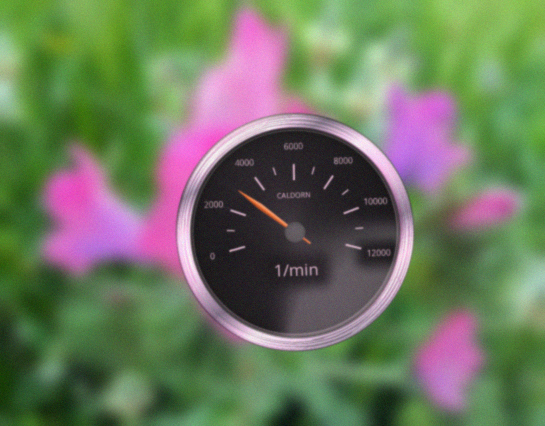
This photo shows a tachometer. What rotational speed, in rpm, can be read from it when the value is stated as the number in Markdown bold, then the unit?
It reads **3000** rpm
